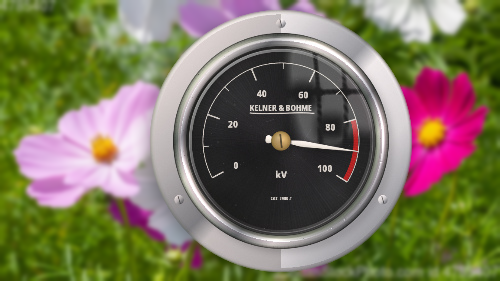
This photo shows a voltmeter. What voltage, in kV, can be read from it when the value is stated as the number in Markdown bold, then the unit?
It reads **90** kV
